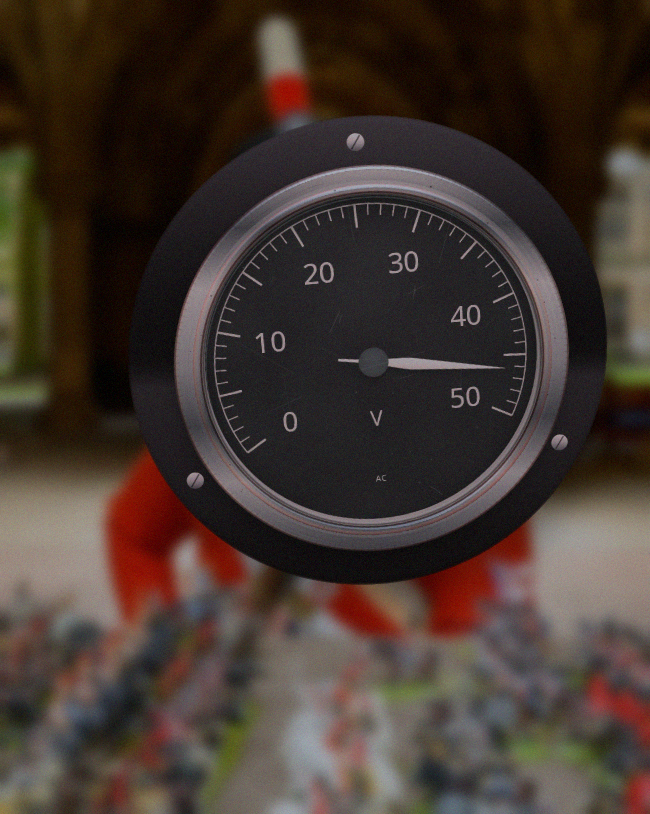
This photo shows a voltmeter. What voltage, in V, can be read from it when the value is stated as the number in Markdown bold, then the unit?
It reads **46** V
